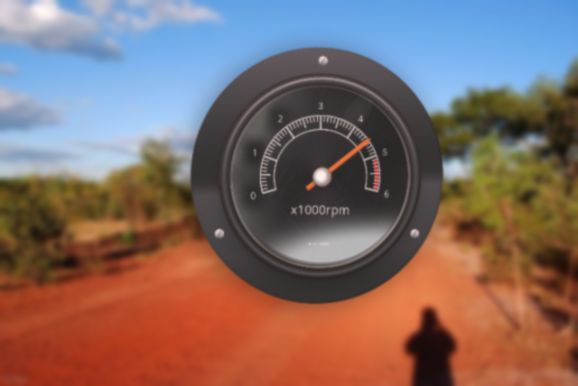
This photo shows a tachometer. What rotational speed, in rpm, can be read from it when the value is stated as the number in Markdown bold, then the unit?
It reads **4500** rpm
